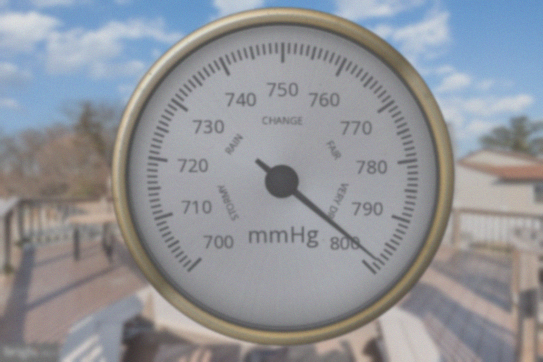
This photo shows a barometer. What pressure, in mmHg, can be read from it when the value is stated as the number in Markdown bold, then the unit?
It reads **798** mmHg
